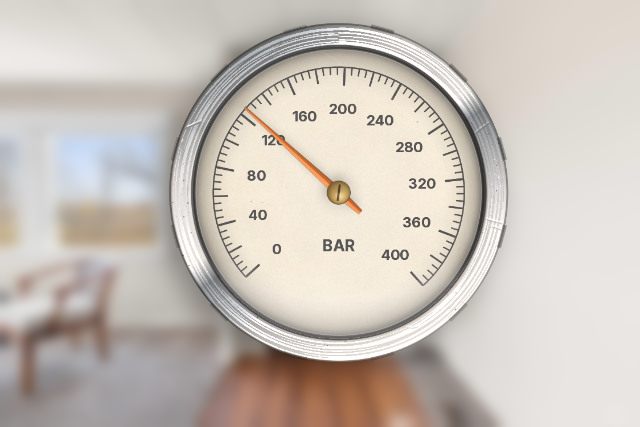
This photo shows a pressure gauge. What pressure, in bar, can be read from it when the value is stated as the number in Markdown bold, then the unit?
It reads **125** bar
